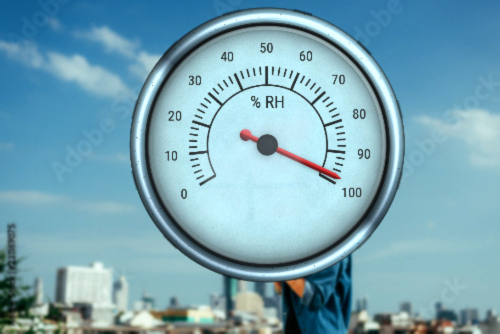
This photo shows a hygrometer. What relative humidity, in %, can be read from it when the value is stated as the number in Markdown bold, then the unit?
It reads **98** %
